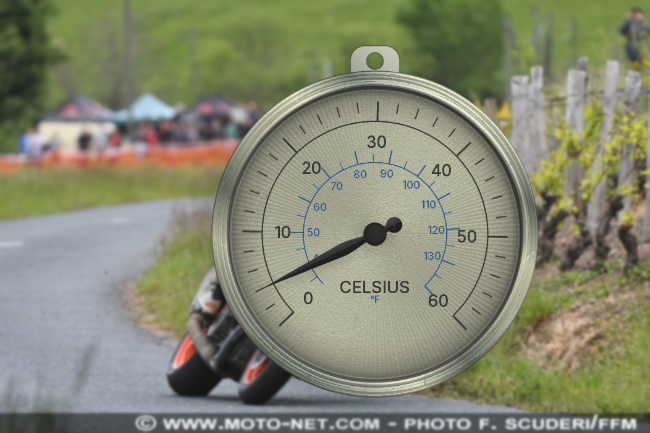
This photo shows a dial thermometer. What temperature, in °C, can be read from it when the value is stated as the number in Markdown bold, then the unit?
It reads **4** °C
